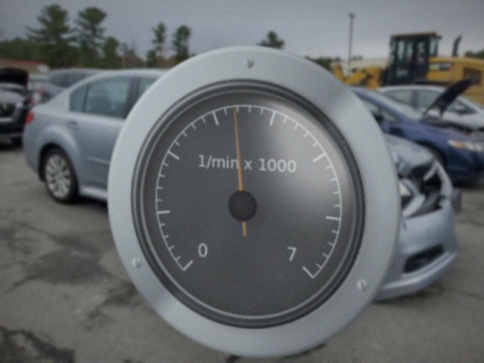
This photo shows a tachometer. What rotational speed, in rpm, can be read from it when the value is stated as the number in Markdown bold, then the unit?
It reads **3400** rpm
